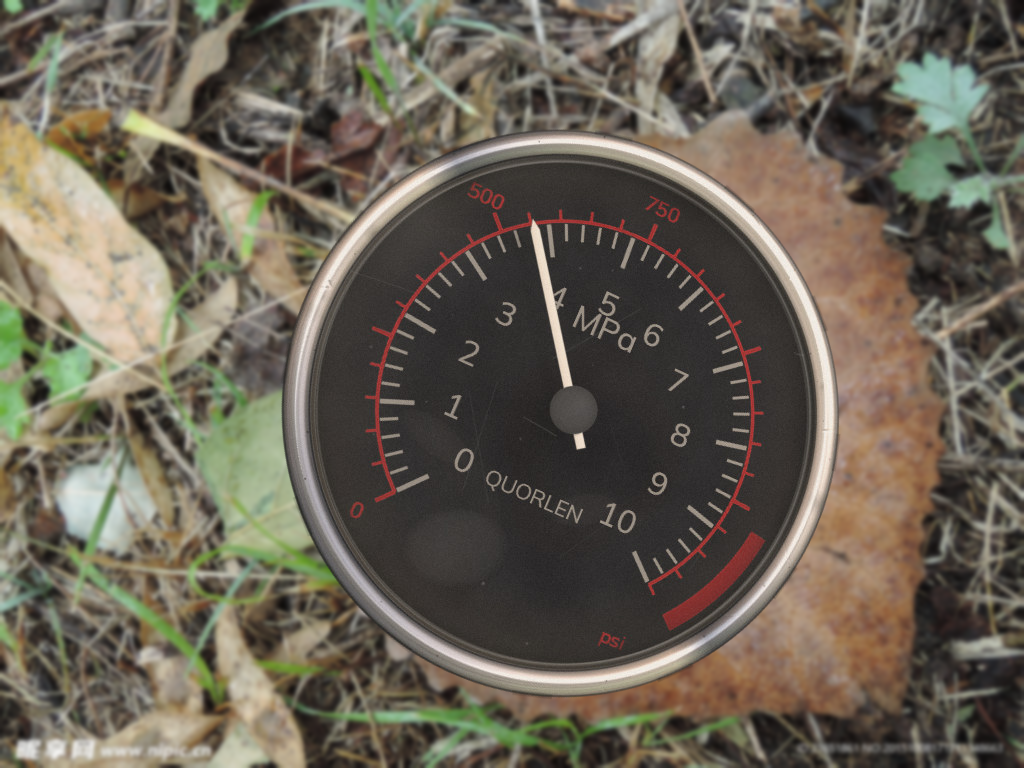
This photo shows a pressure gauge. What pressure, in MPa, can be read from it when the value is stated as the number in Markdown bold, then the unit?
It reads **3.8** MPa
